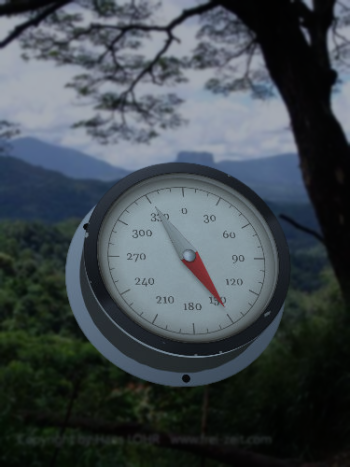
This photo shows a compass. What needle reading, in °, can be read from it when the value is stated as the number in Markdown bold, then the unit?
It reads **150** °
